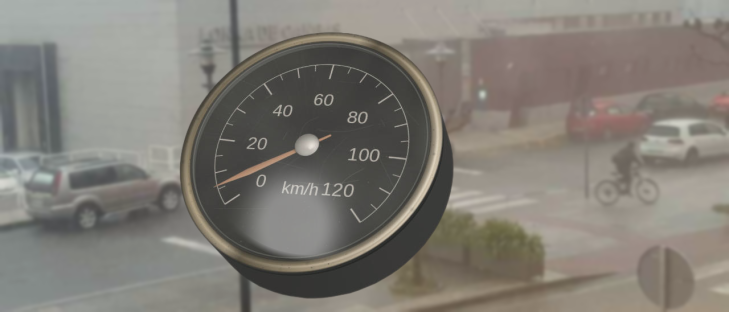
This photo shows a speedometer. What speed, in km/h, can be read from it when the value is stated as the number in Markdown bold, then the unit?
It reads **5** km/h
